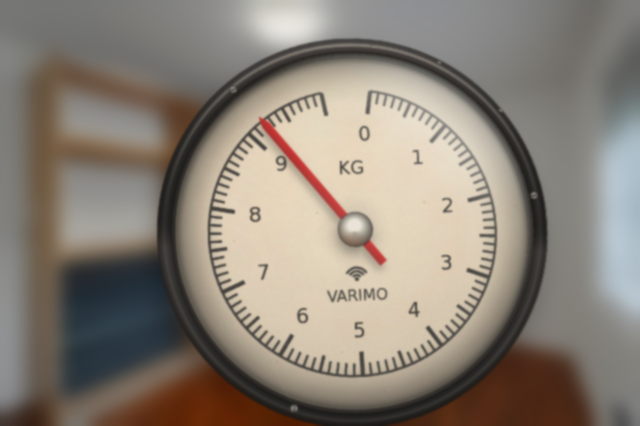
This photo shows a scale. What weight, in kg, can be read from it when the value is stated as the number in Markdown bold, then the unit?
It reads **9.2** kg
